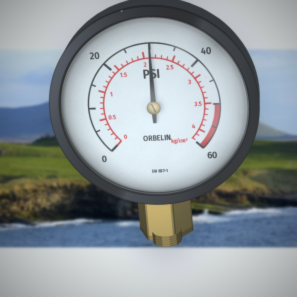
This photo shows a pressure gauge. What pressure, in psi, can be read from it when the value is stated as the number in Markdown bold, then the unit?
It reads **30** psi
